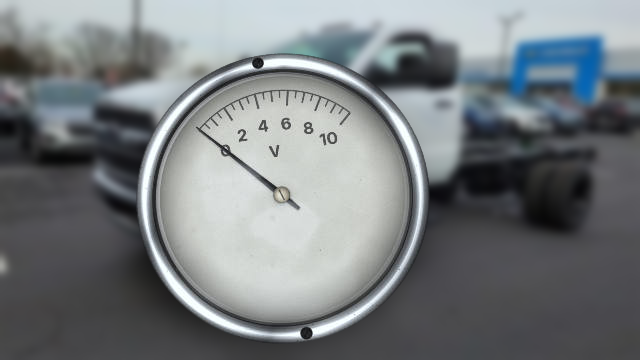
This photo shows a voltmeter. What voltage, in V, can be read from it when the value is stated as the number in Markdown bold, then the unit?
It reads **0** V
